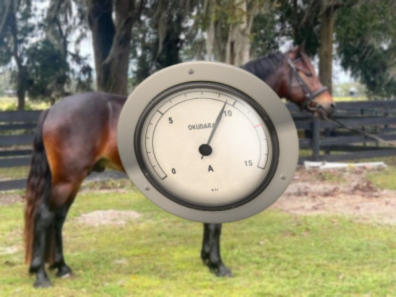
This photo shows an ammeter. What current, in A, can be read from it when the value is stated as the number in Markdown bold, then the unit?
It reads **9.5** A
